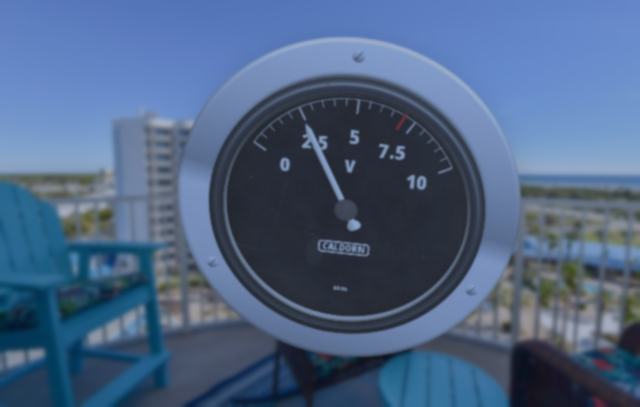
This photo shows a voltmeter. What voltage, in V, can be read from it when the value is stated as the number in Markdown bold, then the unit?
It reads **2.5** V
